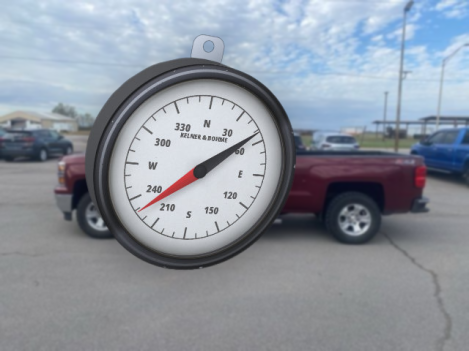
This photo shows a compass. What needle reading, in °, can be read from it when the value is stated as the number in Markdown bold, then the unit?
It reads **230** °
